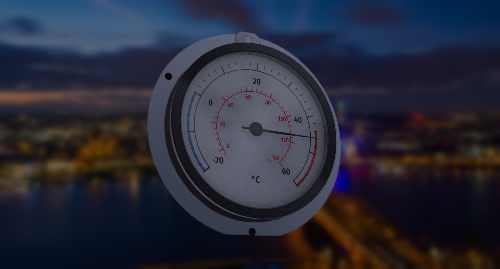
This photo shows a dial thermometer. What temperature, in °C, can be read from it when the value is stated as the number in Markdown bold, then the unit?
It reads **46** °C
